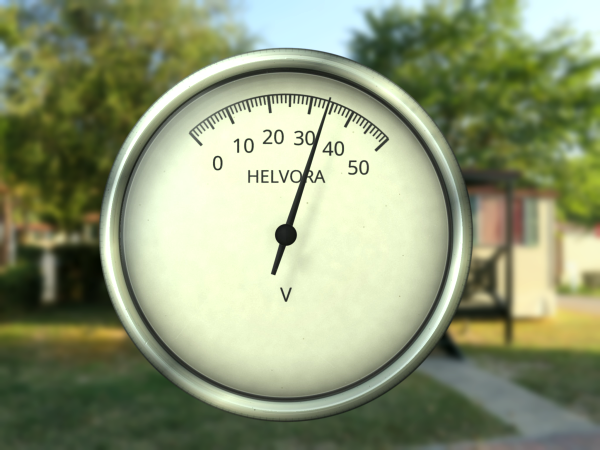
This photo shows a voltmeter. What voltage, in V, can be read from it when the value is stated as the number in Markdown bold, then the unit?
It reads **34** V
